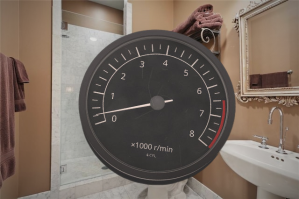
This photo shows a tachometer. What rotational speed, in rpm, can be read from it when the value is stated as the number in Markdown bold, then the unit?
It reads **250** rpm
